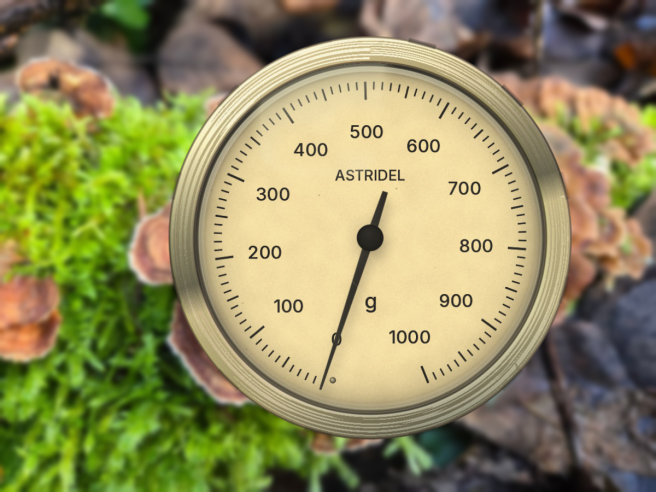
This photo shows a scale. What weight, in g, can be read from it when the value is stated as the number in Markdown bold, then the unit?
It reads **0** g
